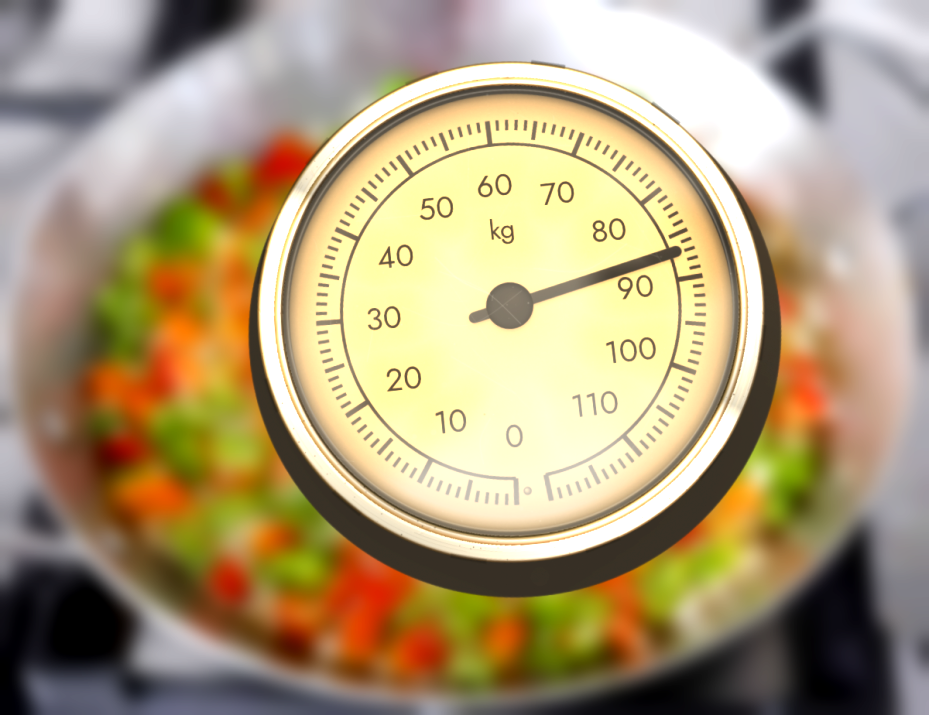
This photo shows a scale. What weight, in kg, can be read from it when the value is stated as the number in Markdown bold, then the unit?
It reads **87** kg
